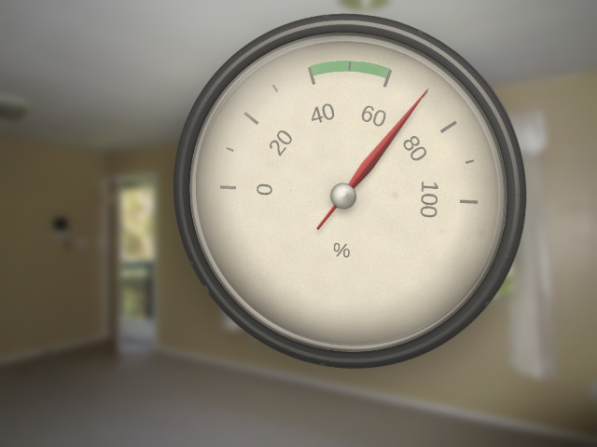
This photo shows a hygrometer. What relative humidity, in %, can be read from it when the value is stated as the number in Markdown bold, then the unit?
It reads **70** %
